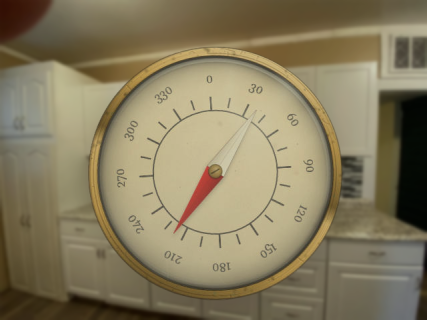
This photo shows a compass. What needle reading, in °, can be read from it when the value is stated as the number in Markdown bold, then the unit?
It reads **217.5** °
